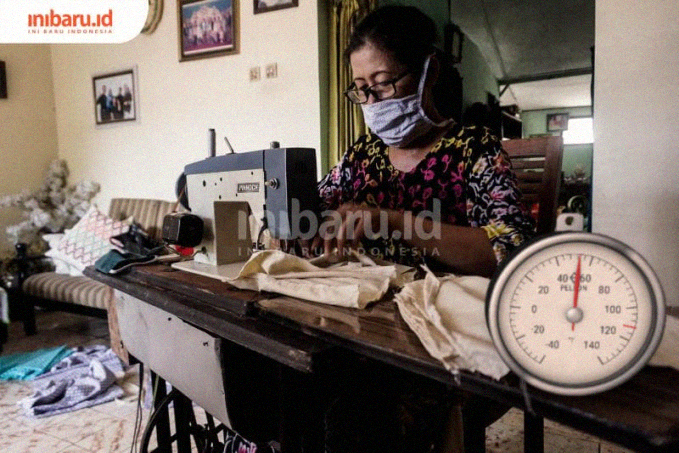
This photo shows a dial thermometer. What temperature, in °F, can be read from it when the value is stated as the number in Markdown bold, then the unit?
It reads **52** °F
